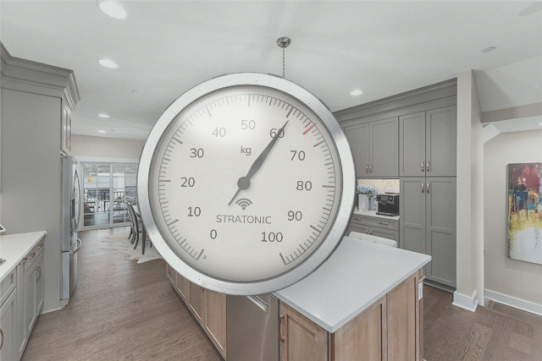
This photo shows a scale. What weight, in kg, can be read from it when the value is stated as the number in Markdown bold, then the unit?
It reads **61** kg
